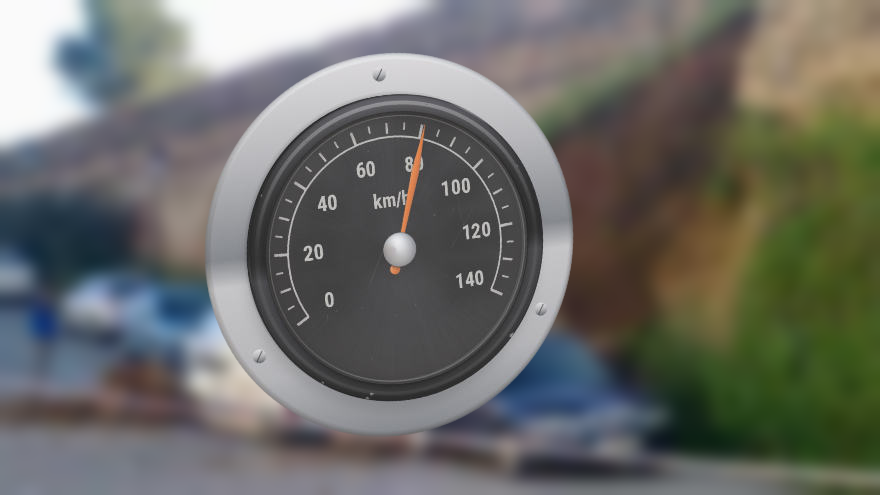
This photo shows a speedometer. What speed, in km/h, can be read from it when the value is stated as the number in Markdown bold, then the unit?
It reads **80** km/h
